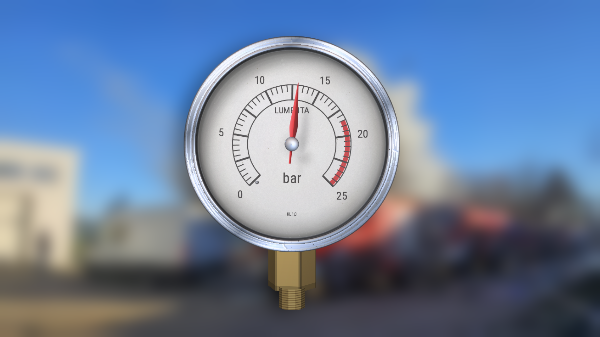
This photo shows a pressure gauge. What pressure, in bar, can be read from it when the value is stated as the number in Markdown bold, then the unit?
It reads **13** bar
